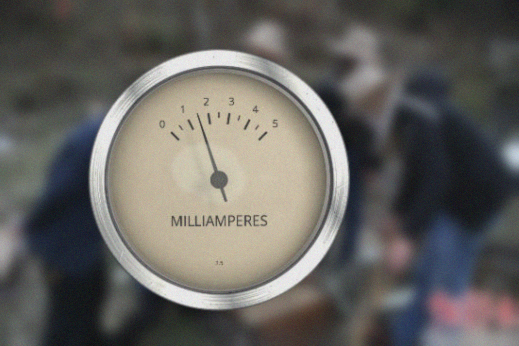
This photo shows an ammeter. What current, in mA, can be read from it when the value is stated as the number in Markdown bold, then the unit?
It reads **1.5** mA
